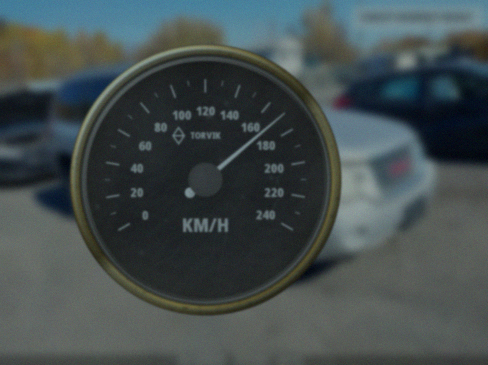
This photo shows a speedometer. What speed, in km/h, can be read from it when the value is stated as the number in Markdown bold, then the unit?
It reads **170** km/h
